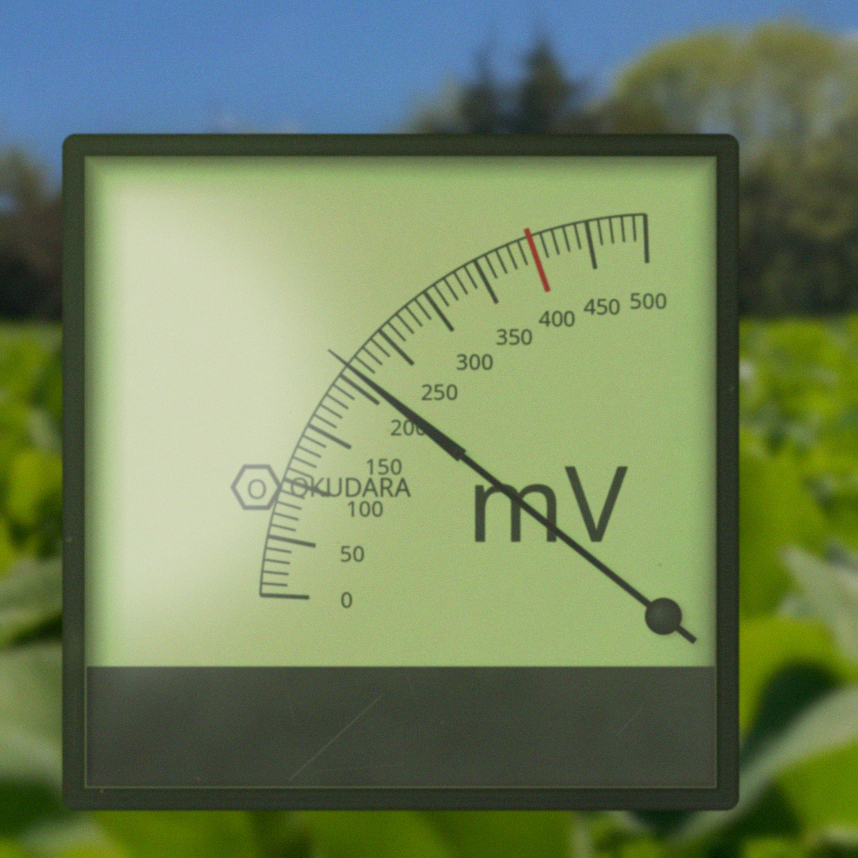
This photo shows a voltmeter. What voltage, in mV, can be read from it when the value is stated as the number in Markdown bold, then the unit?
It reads **210** mV
